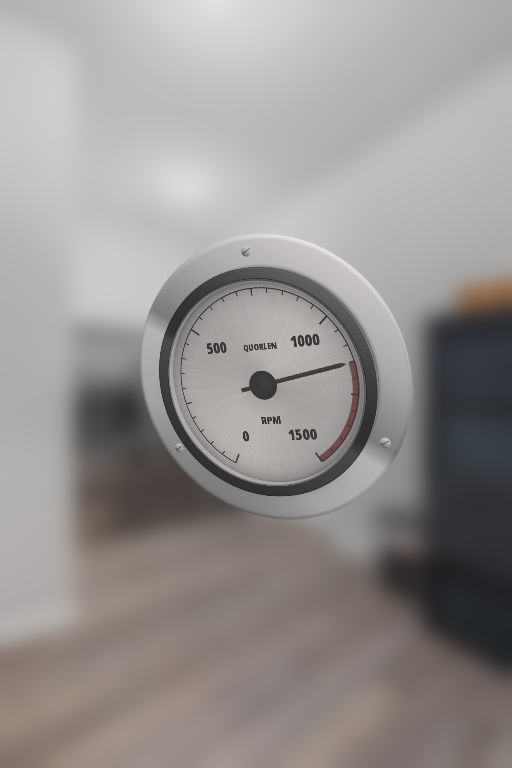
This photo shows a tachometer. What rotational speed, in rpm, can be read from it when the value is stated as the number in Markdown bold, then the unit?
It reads **1150** rpm
